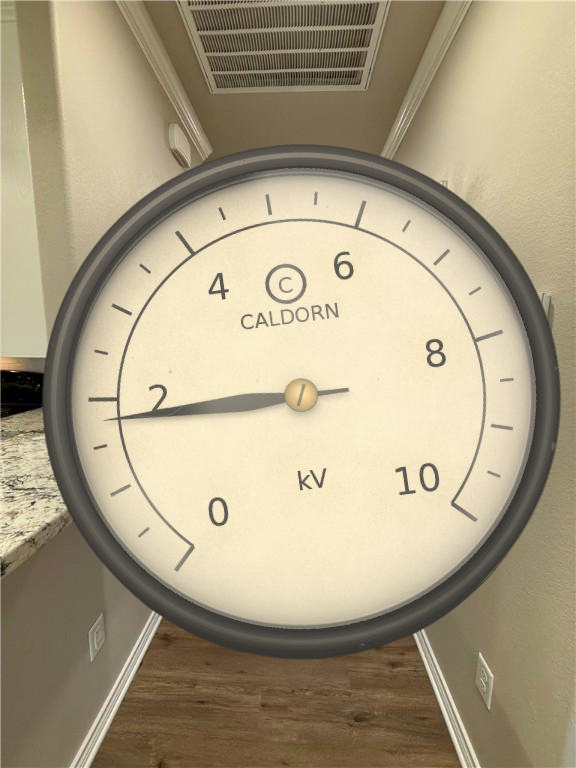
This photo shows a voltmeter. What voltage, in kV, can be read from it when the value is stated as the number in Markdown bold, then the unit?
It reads **1.75** kV
